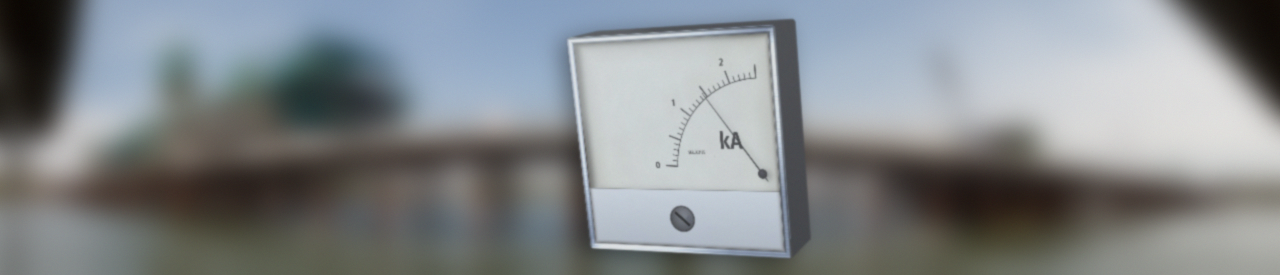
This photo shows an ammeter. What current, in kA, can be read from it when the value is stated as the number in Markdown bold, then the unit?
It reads **1.5** kA
